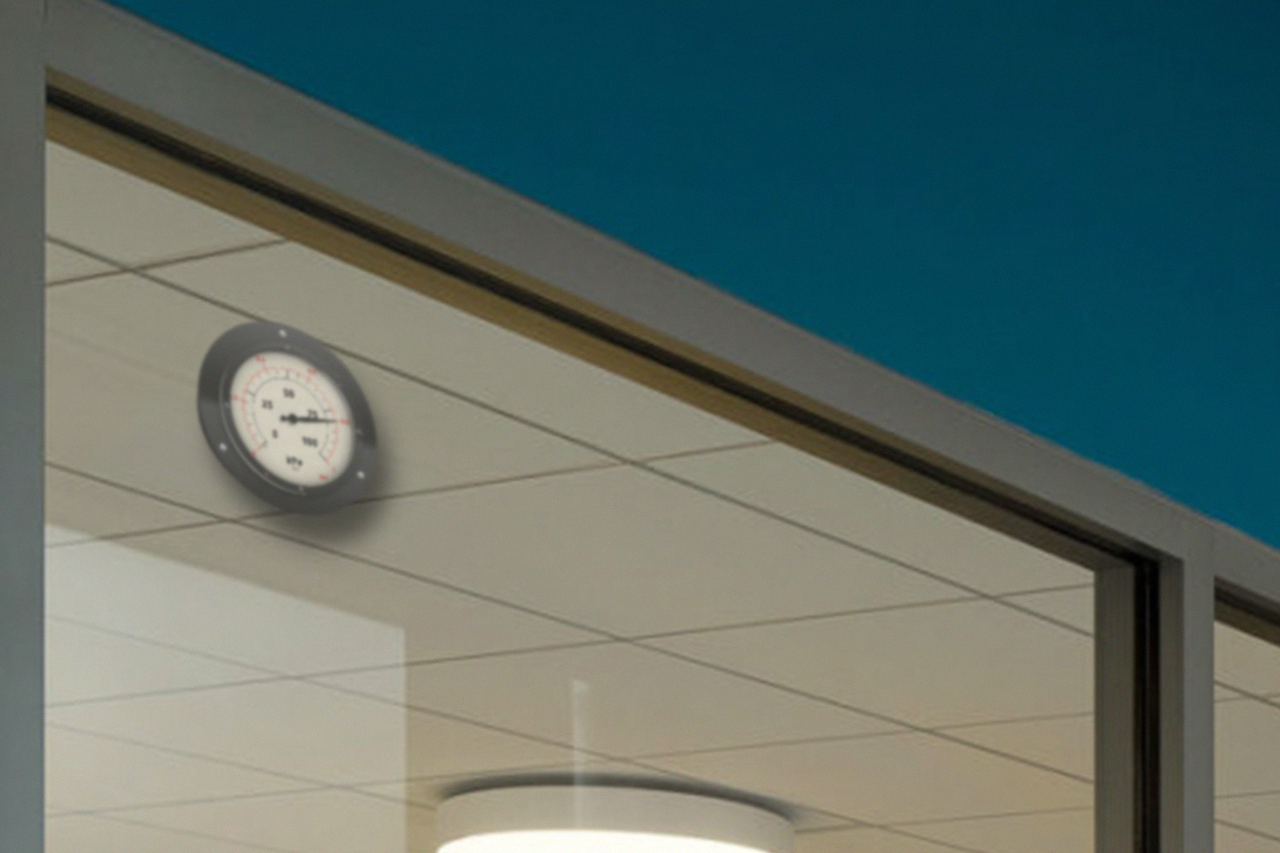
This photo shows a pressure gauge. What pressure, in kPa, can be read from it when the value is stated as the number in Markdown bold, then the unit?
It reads **80** kPa
